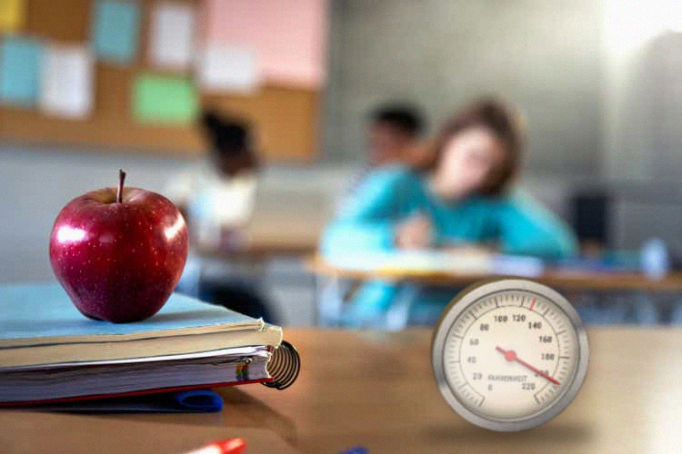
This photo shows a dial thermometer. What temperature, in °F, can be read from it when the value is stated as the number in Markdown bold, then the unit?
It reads **200** °F
